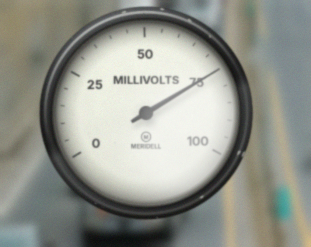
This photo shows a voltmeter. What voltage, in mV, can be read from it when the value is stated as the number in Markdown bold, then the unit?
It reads **75** mV
